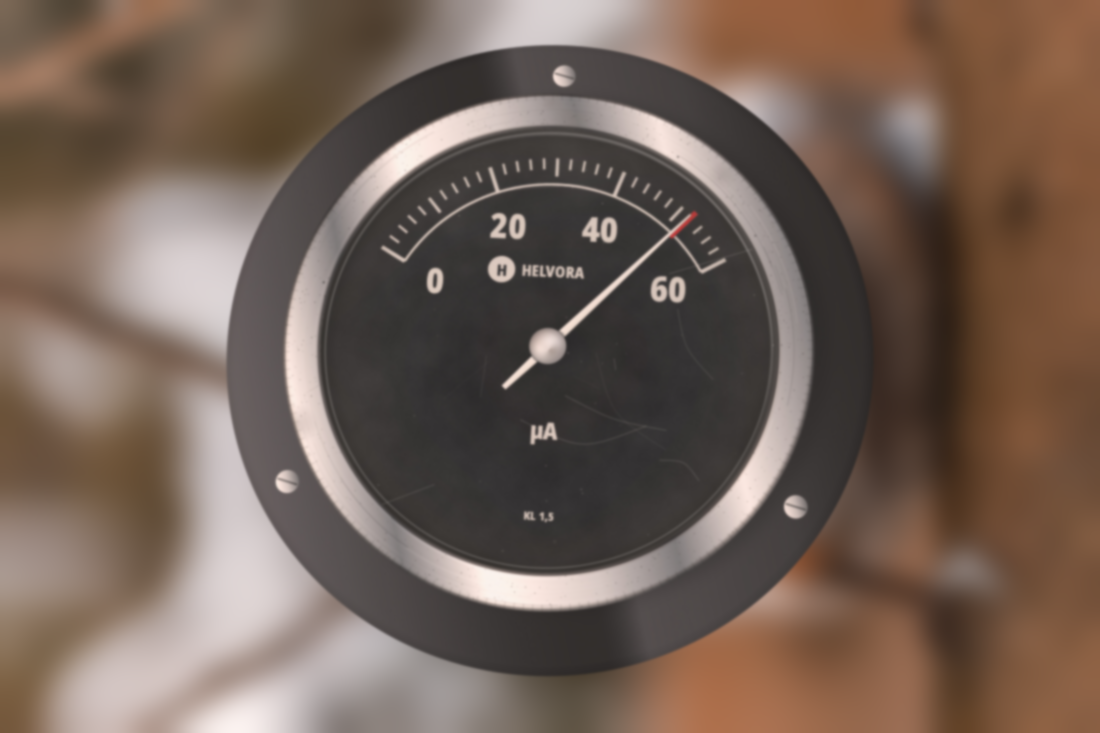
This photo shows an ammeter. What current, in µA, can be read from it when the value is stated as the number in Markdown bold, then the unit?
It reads **52** µA
